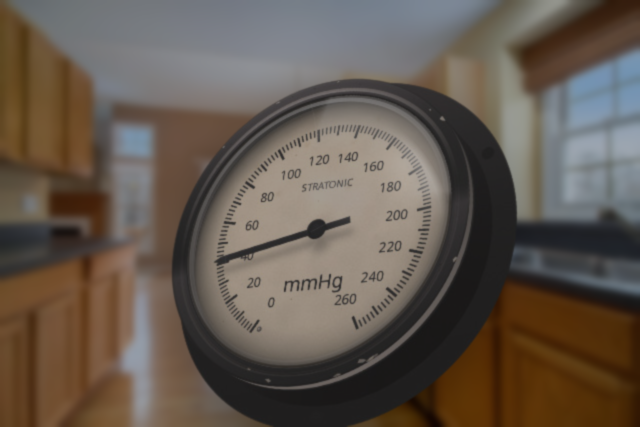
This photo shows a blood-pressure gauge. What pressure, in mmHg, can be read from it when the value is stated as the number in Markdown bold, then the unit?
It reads **40** mmHg
